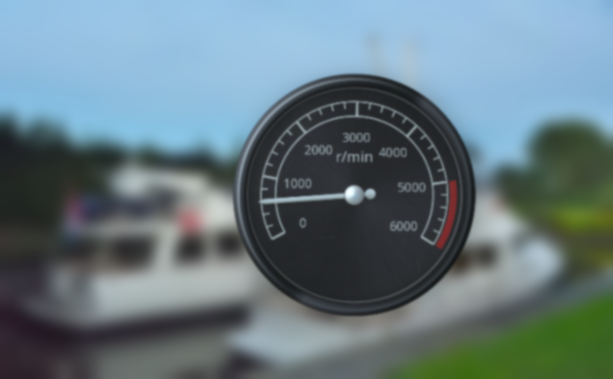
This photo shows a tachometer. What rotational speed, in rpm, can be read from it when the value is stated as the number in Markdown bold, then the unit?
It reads **600** rpm
